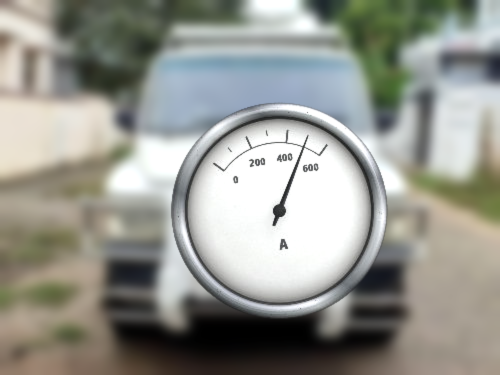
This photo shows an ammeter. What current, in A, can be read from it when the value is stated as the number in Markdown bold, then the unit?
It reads **500** A
